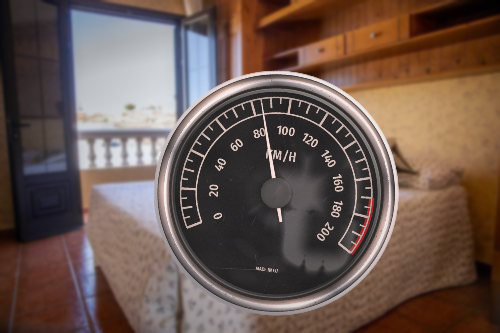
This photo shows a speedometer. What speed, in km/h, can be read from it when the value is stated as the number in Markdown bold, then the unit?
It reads **85** km/h
